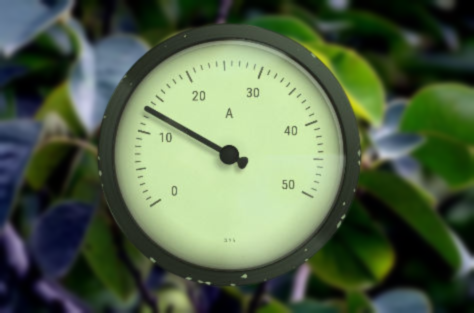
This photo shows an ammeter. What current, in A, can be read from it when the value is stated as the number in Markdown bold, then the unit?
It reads **13** A
